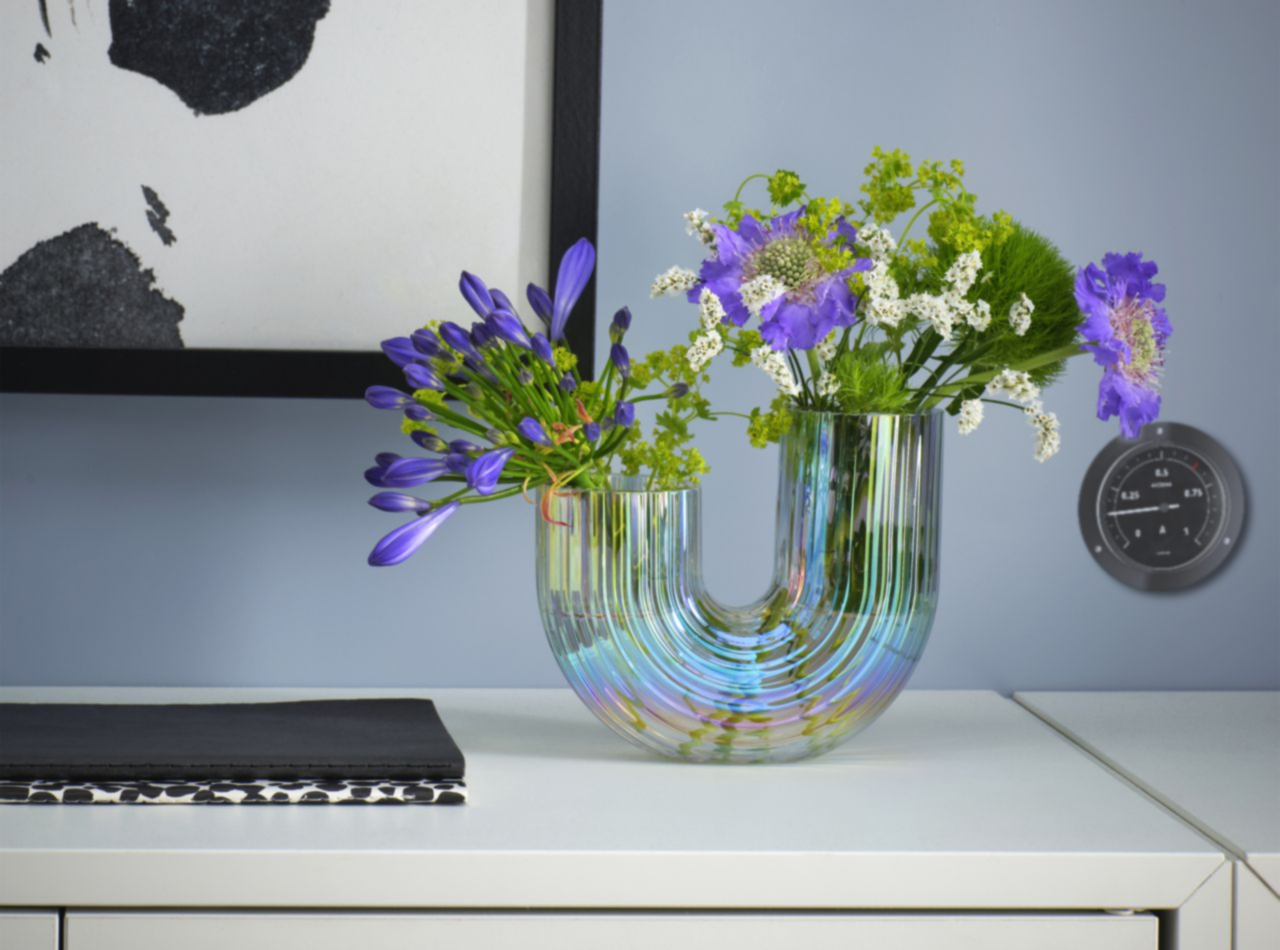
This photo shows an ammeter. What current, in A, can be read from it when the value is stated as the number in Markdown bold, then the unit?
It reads **0.15** A
